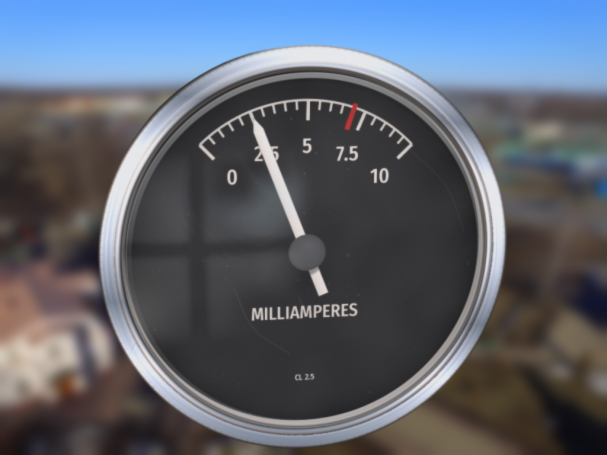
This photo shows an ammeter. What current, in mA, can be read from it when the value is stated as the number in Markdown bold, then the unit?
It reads **2.5** mA
